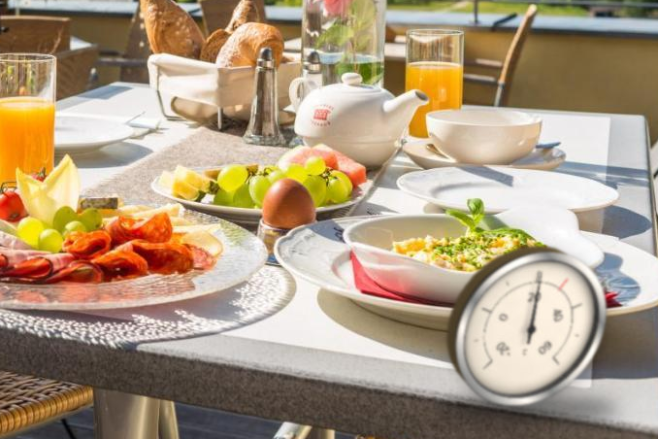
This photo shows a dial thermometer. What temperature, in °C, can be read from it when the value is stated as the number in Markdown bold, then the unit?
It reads **20** °C
